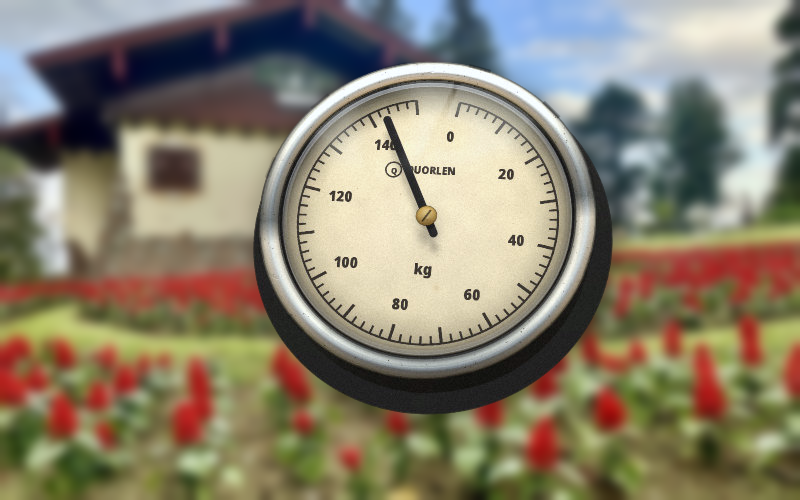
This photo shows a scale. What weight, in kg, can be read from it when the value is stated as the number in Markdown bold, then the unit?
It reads **143** kg
